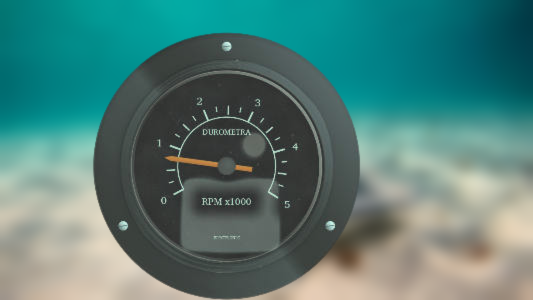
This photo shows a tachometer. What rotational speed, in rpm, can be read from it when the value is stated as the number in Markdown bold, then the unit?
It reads **750** rpm
